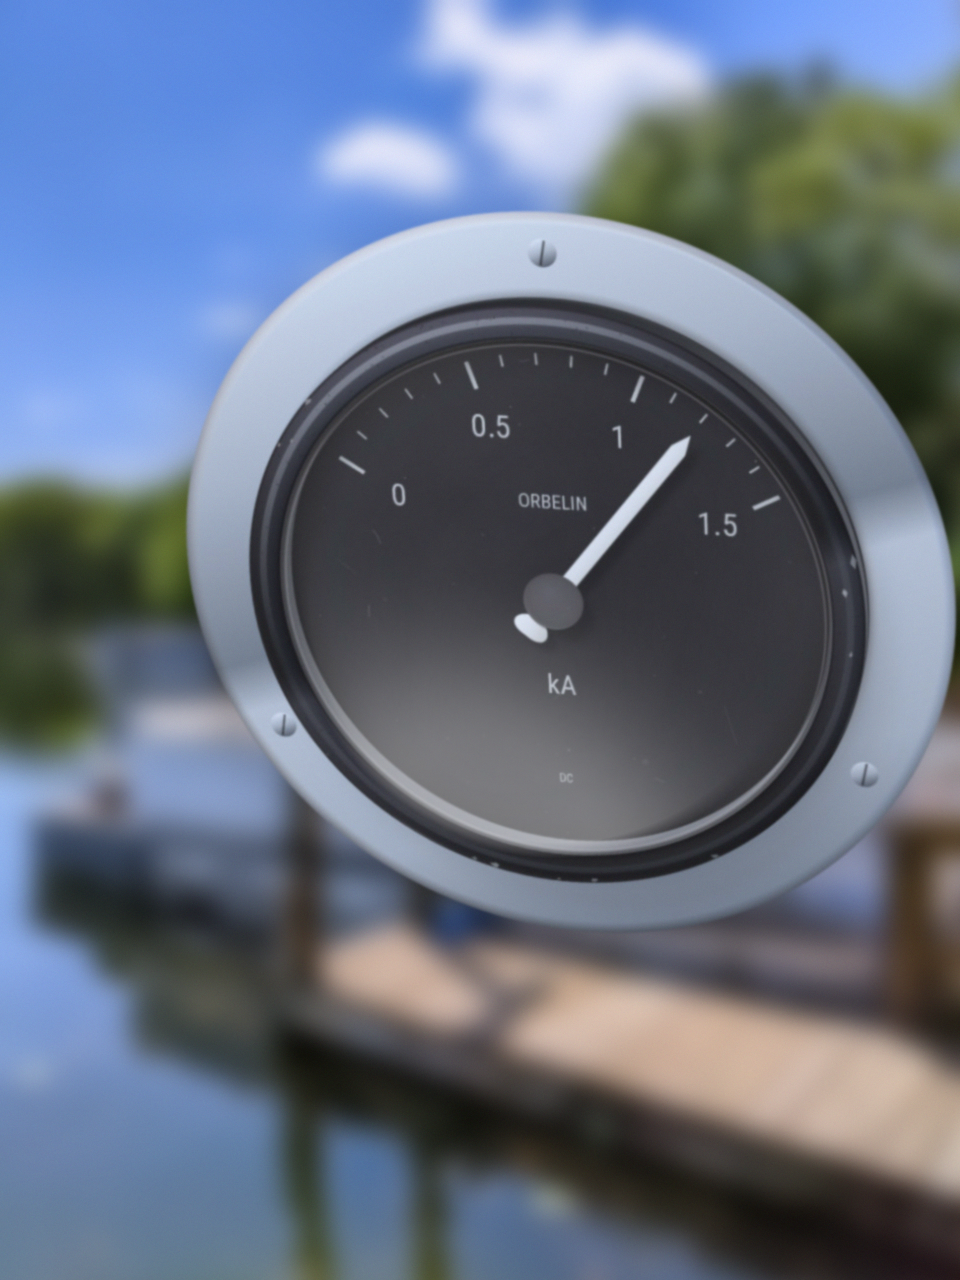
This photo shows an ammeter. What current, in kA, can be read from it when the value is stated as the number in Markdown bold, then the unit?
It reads **1.2** kA
